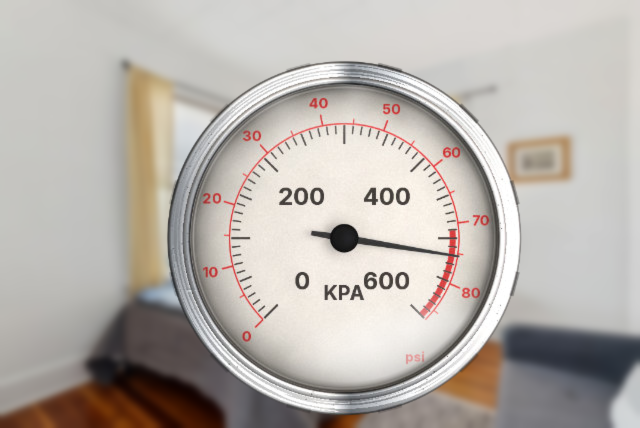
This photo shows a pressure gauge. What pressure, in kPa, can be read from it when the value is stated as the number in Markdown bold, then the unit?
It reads **520** kPa
